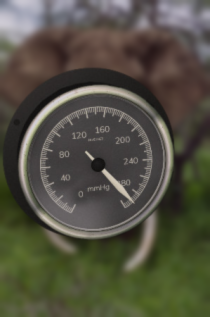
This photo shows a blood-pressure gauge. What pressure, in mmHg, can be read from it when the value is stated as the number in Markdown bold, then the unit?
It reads **290** mmHg
